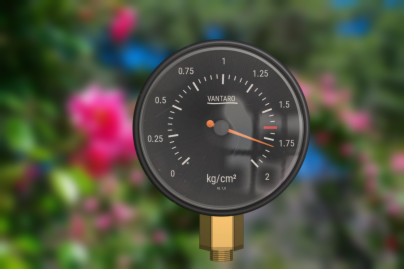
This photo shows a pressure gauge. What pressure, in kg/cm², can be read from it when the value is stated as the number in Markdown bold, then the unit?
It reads **1.8** kg/cm²
